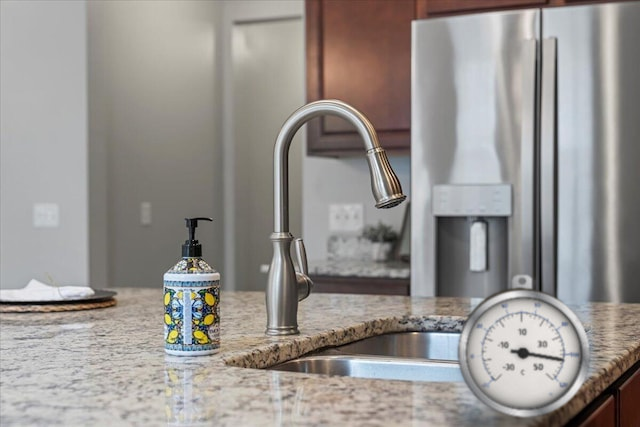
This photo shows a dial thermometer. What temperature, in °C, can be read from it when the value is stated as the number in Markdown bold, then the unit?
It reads **40** °C
